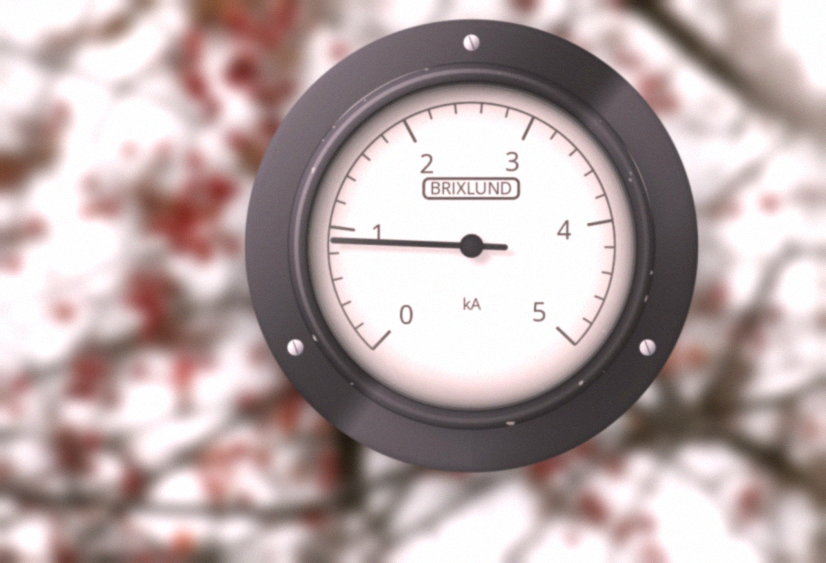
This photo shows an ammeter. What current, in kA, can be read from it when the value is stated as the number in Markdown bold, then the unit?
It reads **0.9** kA
